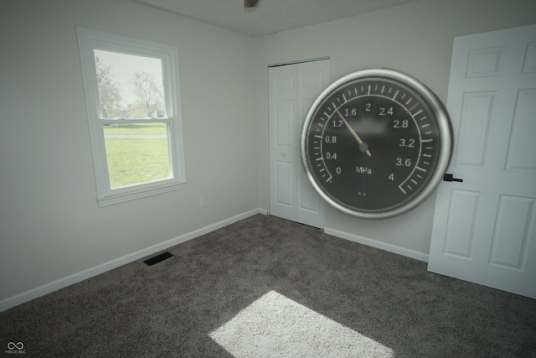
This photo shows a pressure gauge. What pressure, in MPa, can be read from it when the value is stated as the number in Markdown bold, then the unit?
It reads **1.4** MPa
